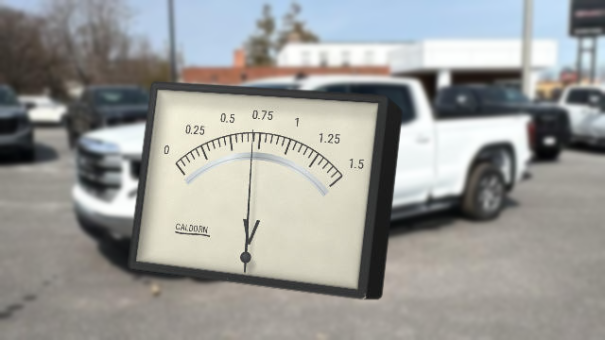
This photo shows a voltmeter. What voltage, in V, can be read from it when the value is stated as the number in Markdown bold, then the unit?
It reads **0.7** V
